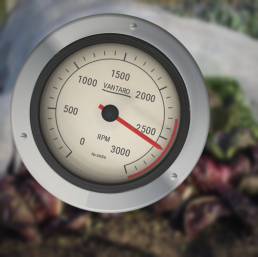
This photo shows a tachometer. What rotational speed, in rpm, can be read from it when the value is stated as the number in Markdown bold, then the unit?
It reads **2600** rpm
